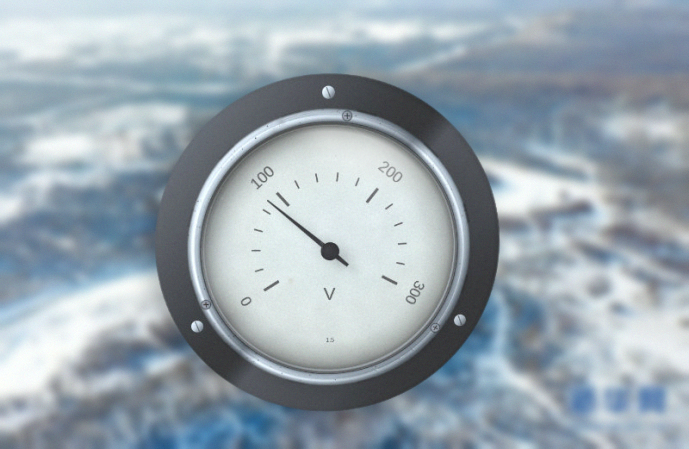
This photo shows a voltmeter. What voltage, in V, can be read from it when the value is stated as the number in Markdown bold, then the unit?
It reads **90** V
